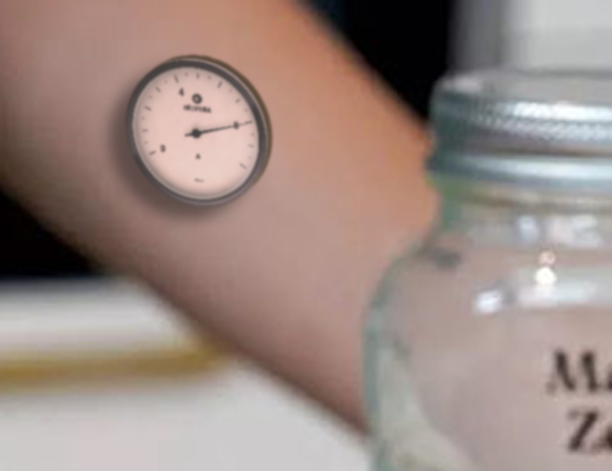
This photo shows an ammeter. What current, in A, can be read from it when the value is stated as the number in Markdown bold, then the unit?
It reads **8** A
